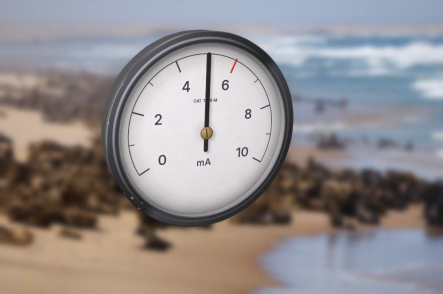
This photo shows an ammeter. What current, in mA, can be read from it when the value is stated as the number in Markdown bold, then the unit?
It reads **5** mA
